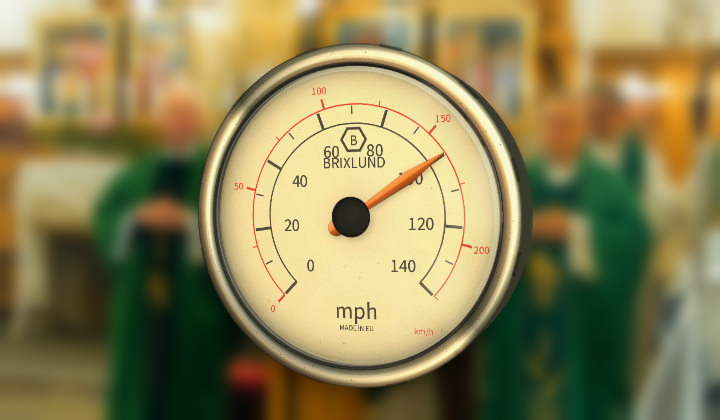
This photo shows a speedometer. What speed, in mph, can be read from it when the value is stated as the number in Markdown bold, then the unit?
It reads **100** mph
